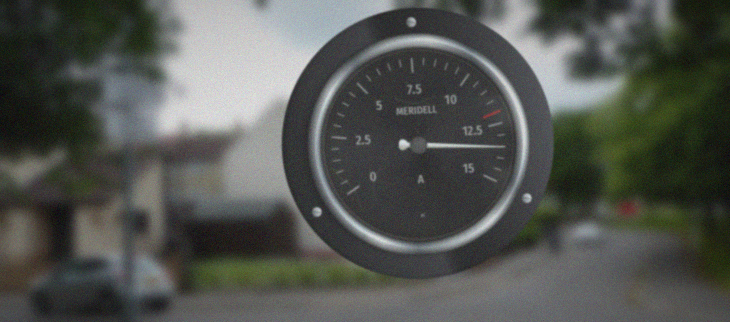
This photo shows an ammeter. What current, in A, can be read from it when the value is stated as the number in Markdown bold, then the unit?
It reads **13.5** A
